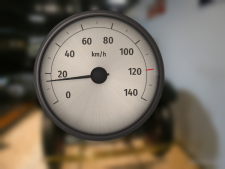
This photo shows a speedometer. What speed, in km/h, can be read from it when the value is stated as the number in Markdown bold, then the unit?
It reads **15** km/h
